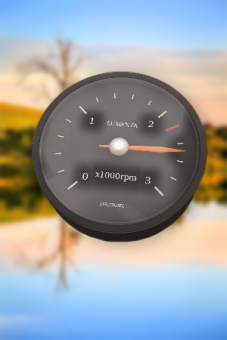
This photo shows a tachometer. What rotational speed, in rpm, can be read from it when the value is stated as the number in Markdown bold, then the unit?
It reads **2500** rpm
